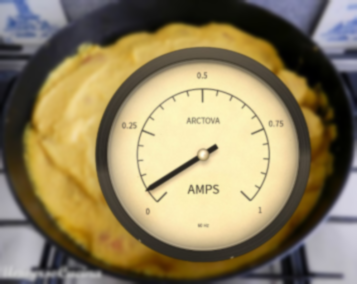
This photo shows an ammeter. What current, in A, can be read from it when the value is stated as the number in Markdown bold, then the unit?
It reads **0.05** A
